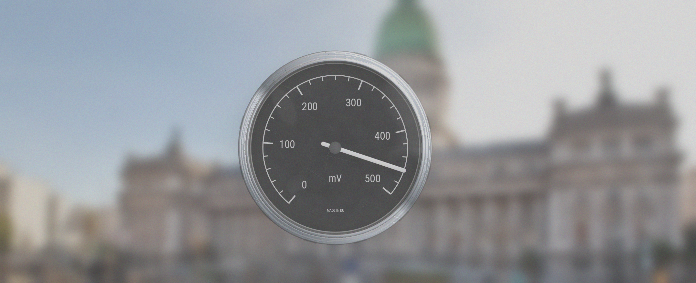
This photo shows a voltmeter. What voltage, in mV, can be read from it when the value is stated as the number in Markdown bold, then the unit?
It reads **460** mV
